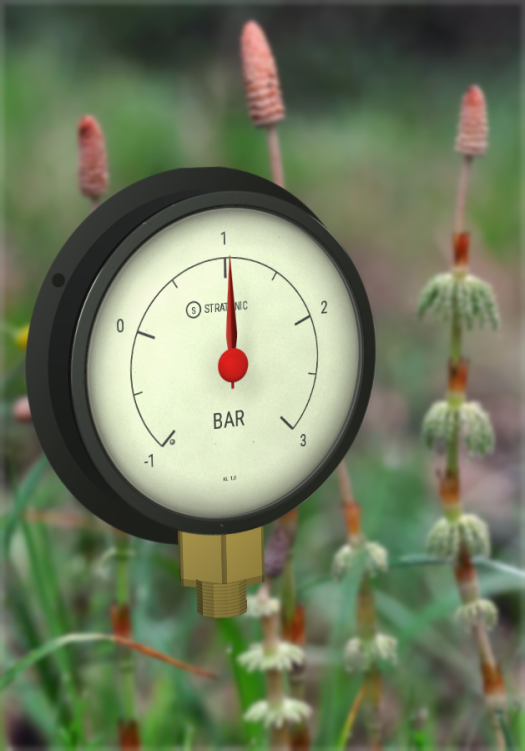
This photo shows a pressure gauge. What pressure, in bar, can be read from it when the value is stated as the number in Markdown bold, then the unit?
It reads **1** bar
